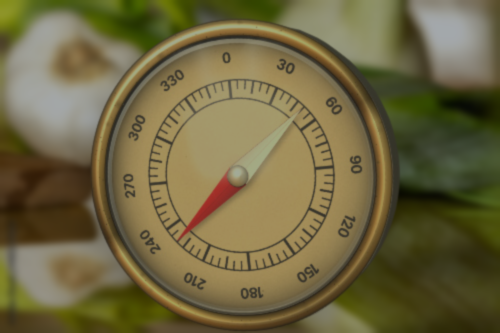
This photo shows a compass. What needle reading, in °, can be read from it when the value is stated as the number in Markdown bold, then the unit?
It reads **230** °
